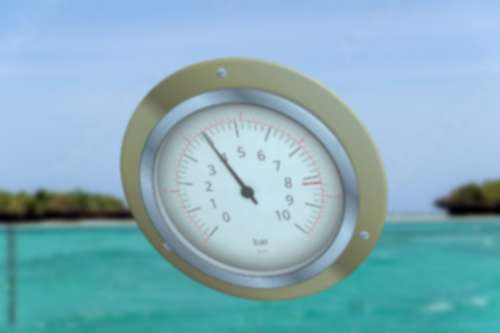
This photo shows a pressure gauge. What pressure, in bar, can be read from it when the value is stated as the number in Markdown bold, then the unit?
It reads **4** bar
